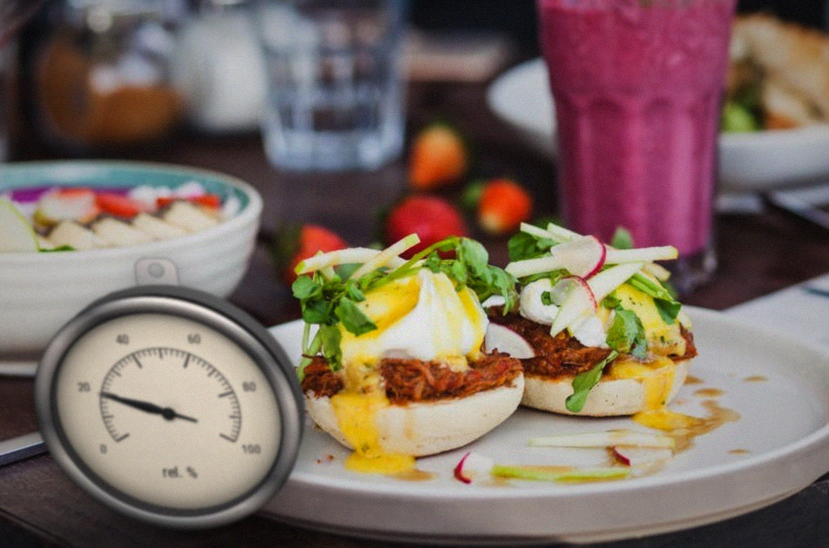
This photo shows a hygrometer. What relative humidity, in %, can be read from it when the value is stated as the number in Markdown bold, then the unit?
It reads **20** %
